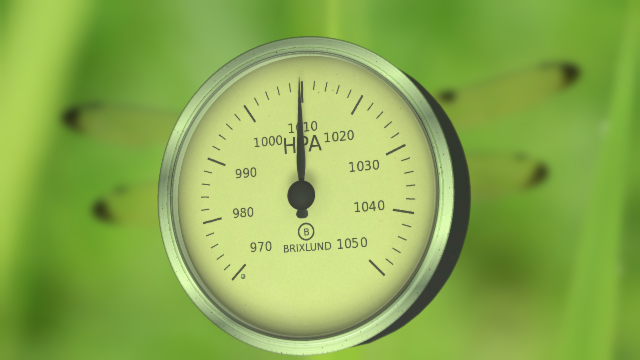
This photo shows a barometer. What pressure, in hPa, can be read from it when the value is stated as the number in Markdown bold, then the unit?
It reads **1010** hPa
